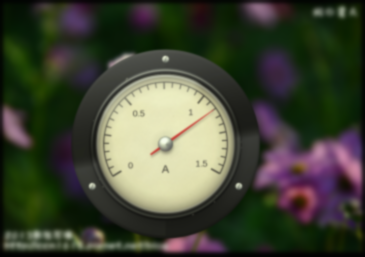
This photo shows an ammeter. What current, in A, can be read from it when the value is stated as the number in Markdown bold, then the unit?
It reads **1.1** A
